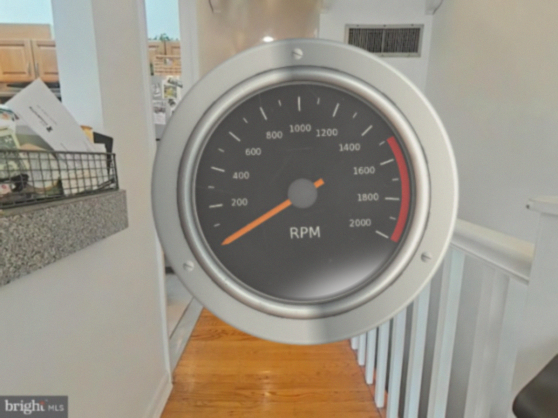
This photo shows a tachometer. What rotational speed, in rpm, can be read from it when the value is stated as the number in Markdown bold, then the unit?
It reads **0** rpm
